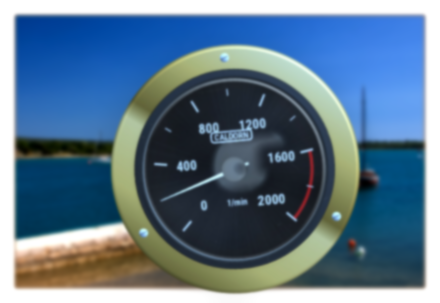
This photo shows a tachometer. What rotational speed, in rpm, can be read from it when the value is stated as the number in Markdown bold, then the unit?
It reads **200** rpm
